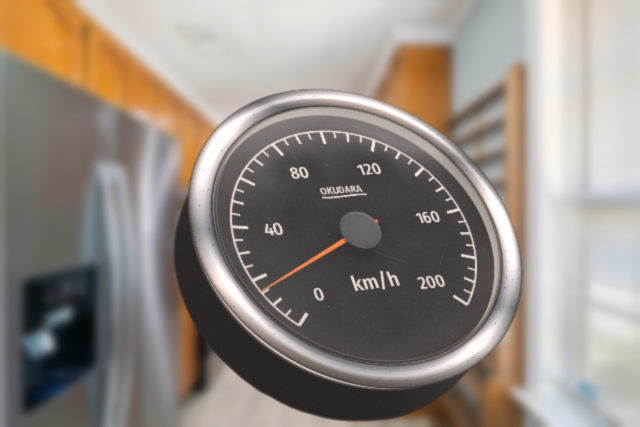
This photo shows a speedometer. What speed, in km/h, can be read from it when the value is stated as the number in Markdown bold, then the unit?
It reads **15** km/h
